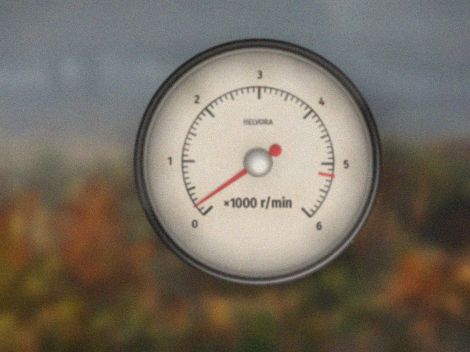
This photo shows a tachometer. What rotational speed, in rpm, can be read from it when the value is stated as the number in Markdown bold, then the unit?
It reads **200** rpm
